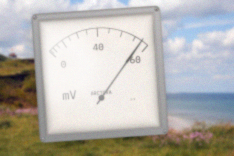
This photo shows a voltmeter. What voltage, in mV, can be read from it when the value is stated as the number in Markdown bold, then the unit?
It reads **57.5** mV
